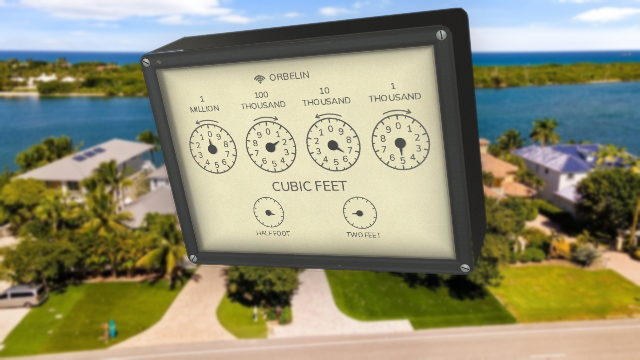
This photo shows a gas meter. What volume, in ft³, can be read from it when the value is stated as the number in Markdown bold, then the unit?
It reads **16500** ft³
